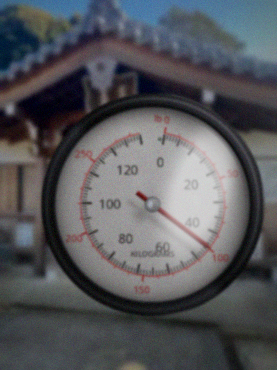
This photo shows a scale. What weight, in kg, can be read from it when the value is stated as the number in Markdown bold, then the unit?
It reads **45** kg
